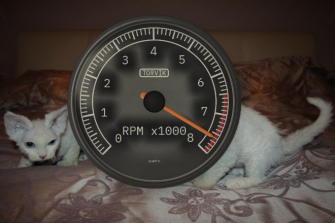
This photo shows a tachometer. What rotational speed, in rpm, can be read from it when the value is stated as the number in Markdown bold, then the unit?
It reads **7600** rpm
